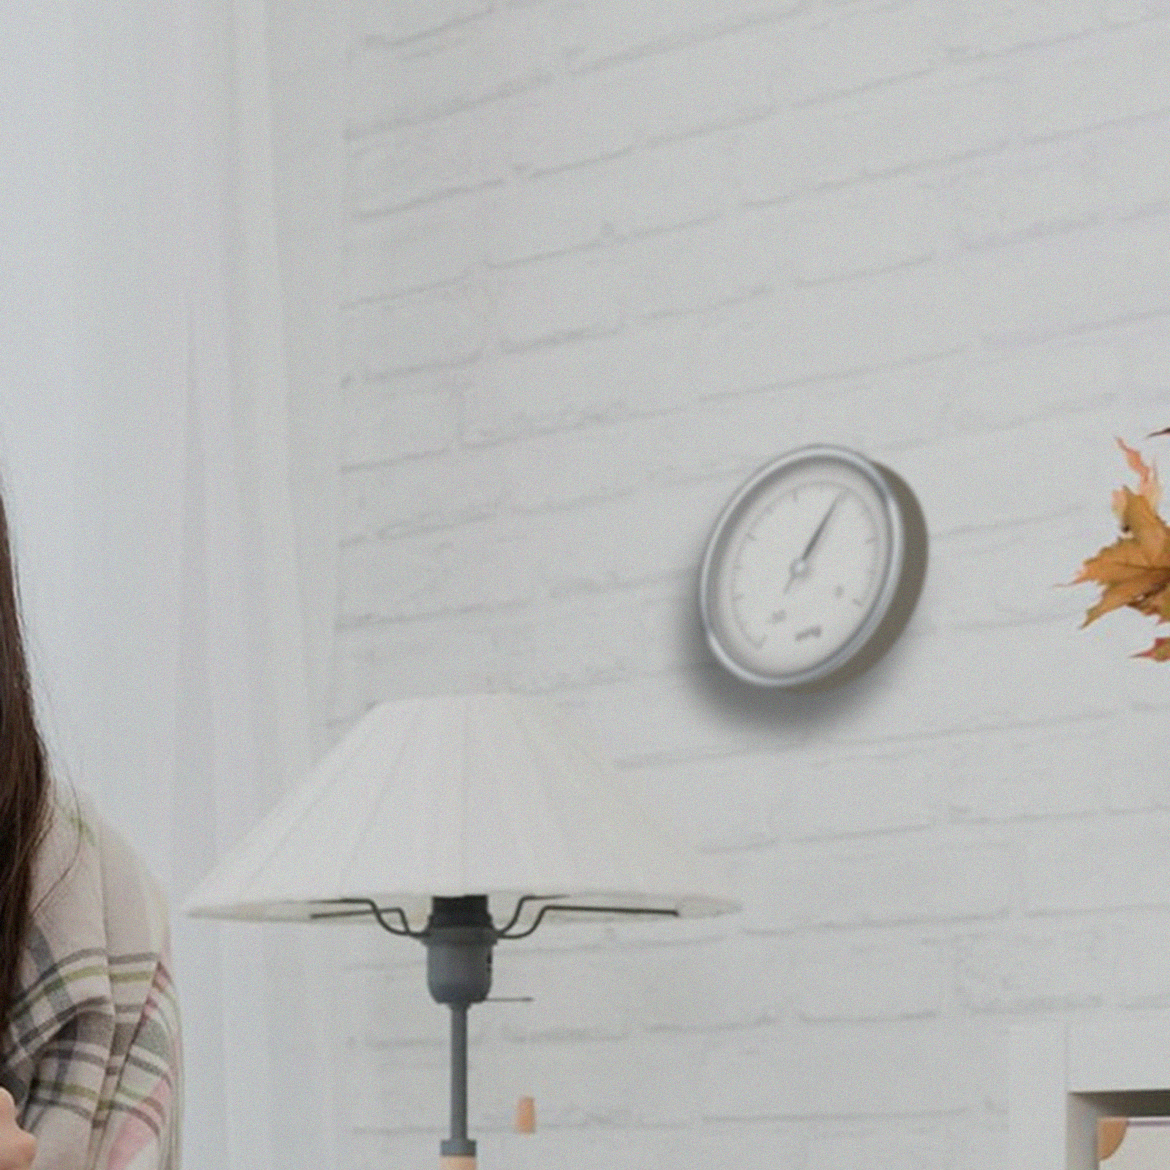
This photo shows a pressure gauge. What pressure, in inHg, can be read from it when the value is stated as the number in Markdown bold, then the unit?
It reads **-10** inHg
